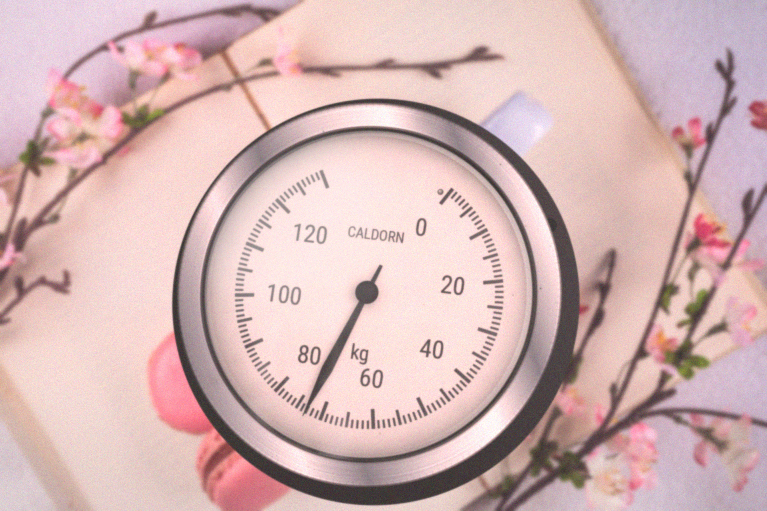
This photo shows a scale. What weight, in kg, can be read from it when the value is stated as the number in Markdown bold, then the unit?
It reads **73** kg
